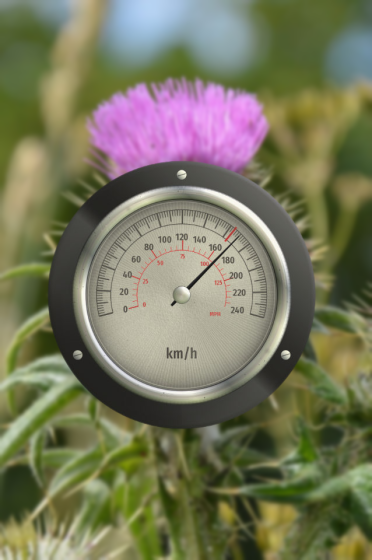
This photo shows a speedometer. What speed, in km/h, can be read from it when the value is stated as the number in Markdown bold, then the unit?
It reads **170** km/h
